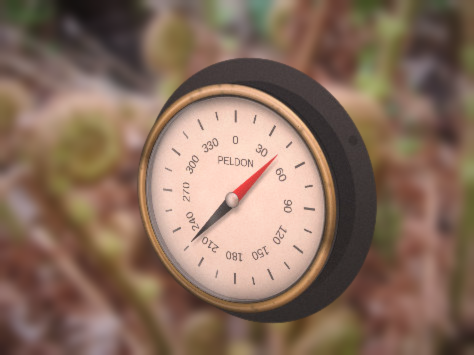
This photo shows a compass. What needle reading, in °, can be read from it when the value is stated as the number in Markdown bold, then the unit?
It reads **45** °
